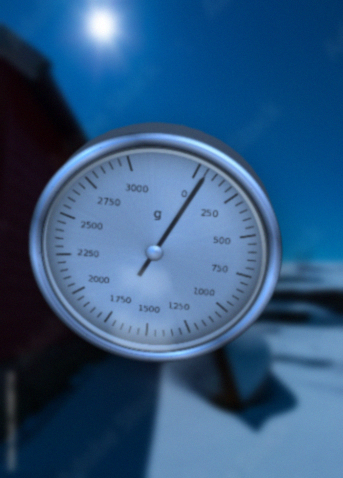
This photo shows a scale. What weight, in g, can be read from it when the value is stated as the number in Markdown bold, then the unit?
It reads **50** g
